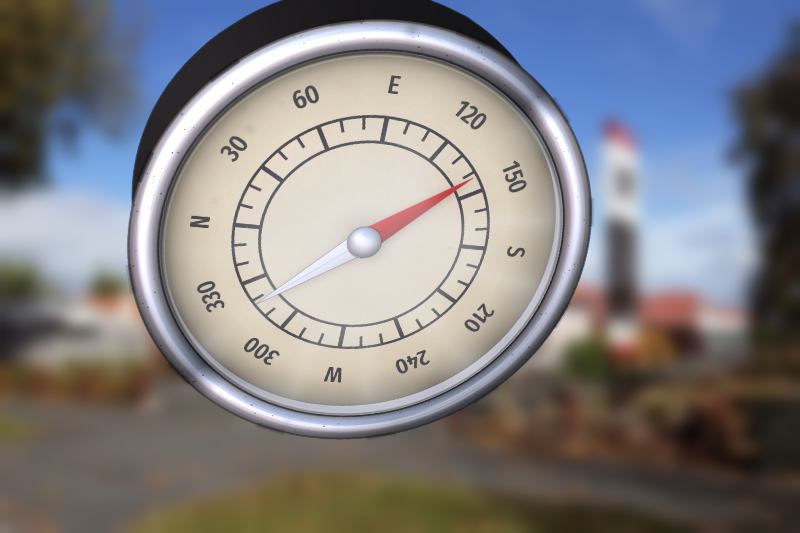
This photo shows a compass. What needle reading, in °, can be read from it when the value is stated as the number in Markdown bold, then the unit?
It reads **140** °
